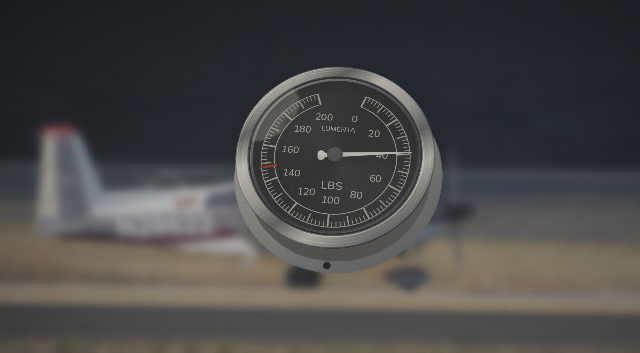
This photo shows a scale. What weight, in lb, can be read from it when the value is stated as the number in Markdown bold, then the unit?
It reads **40** lb
